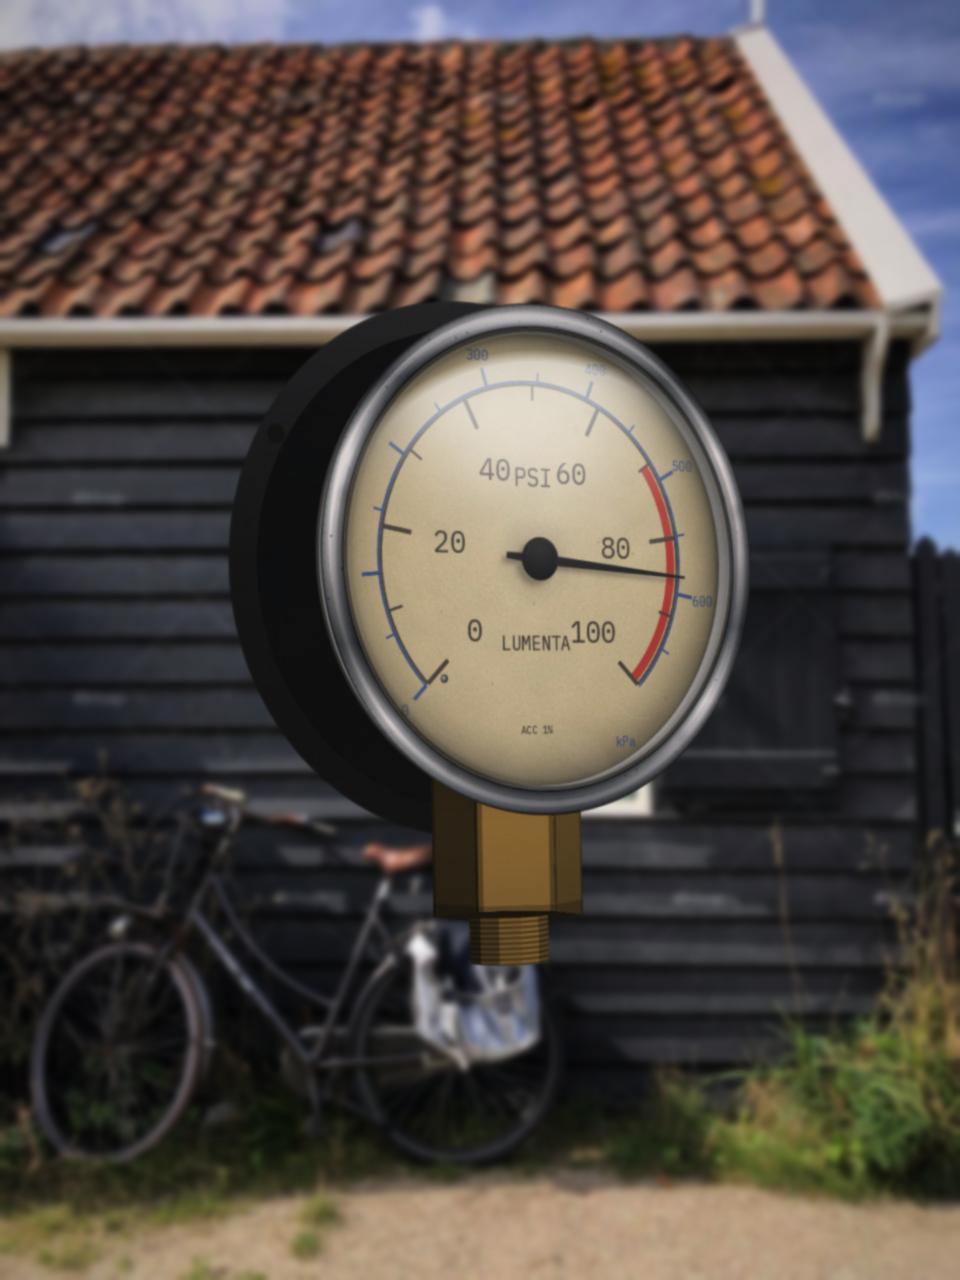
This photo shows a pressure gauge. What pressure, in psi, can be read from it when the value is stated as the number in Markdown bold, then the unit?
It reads **85** psi
